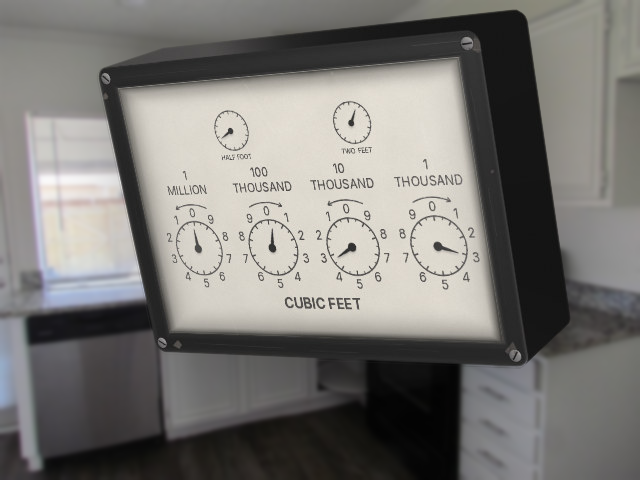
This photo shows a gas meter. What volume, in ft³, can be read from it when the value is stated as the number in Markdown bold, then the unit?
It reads **3300** ft³
